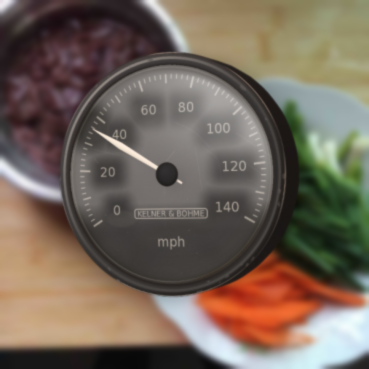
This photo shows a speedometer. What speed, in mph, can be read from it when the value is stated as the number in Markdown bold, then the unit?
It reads **36** mph
